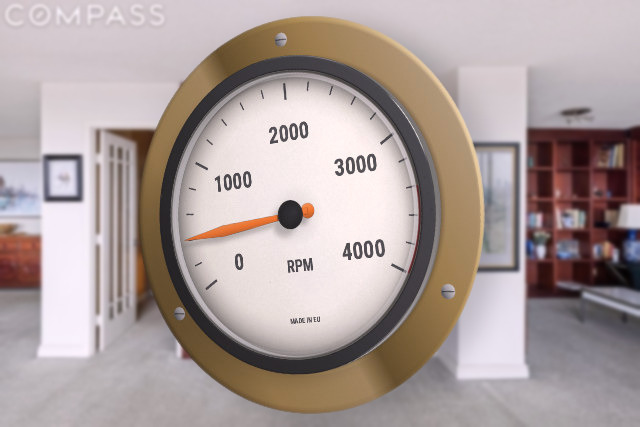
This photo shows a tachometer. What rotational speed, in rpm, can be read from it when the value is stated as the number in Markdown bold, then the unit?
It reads **400** rpm
